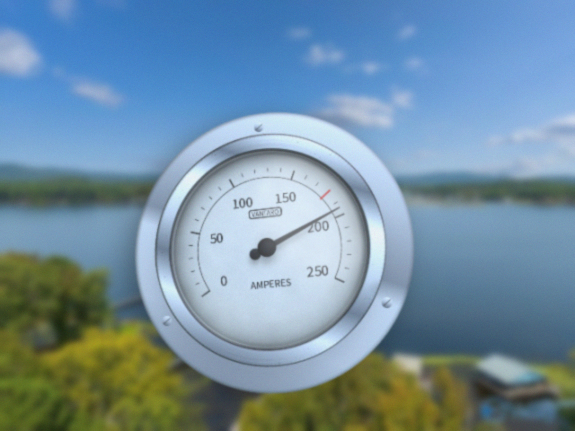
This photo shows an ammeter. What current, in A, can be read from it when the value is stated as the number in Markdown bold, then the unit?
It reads **195** A
